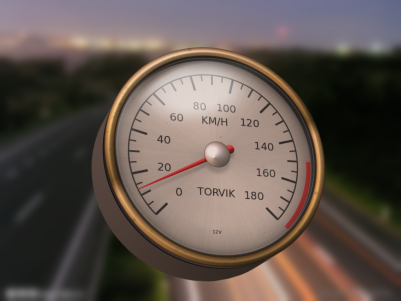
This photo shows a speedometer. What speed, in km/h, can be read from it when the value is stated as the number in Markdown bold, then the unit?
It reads **12.5** km/h
